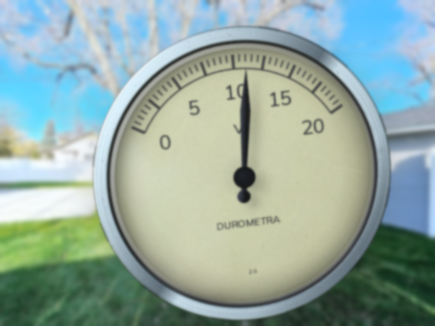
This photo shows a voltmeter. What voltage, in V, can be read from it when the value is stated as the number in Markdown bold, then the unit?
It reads **11** V
